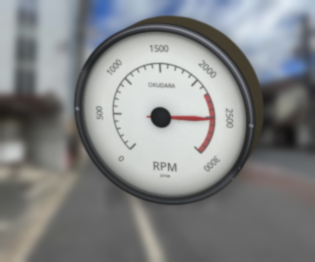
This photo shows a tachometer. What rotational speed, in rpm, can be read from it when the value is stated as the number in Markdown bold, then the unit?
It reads **2500** rpm
